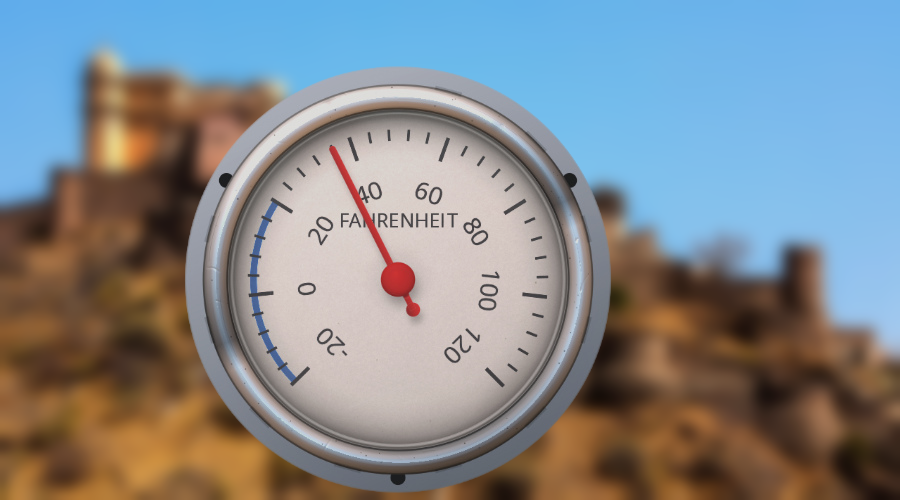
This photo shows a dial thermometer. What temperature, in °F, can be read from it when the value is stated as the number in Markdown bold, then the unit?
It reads **36** °F
